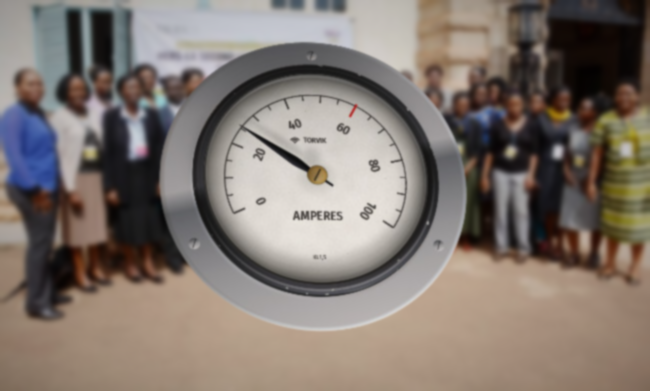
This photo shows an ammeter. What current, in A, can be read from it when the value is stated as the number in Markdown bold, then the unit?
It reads **25** A
